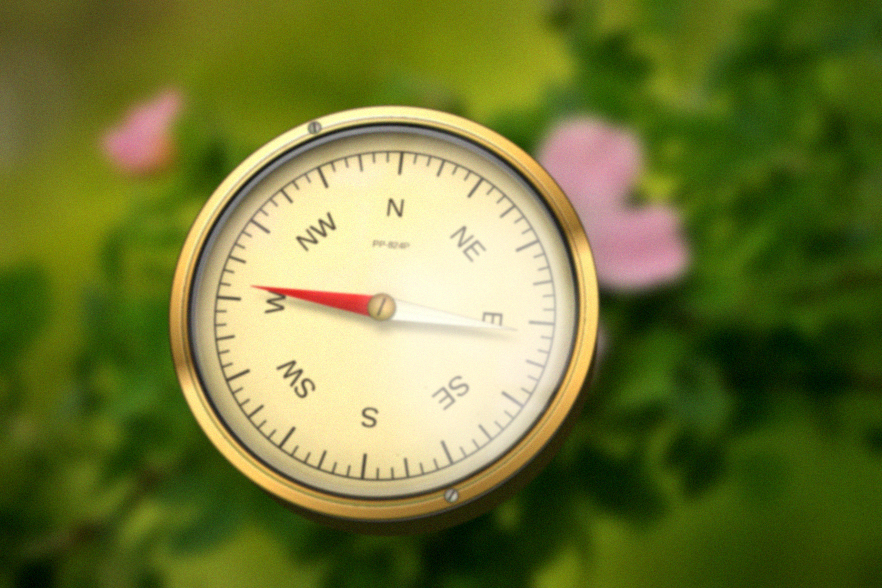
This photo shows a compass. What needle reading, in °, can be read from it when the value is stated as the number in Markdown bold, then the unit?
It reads **275** °
